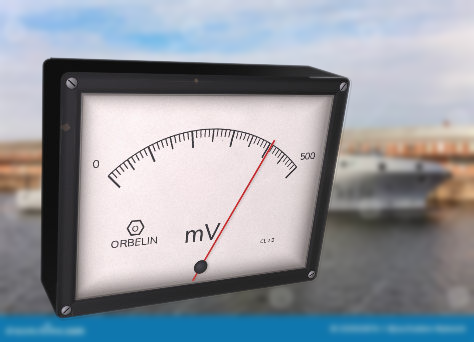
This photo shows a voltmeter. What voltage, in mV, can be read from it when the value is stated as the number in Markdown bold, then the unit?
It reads **400** mV
